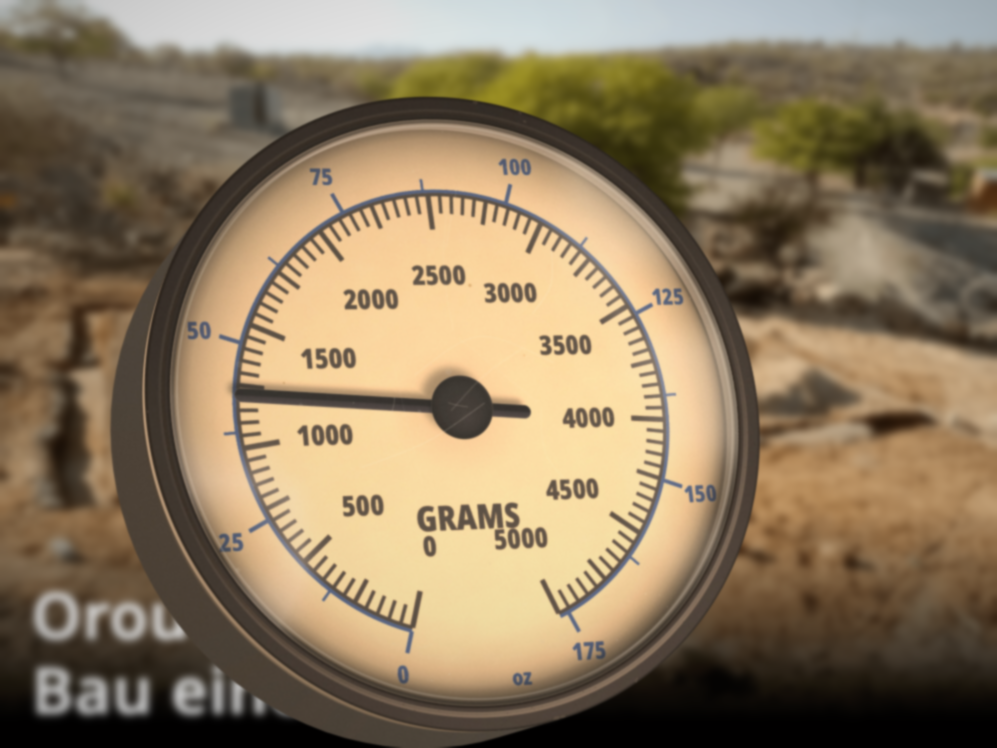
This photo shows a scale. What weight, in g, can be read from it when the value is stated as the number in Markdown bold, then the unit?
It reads **1200** g
